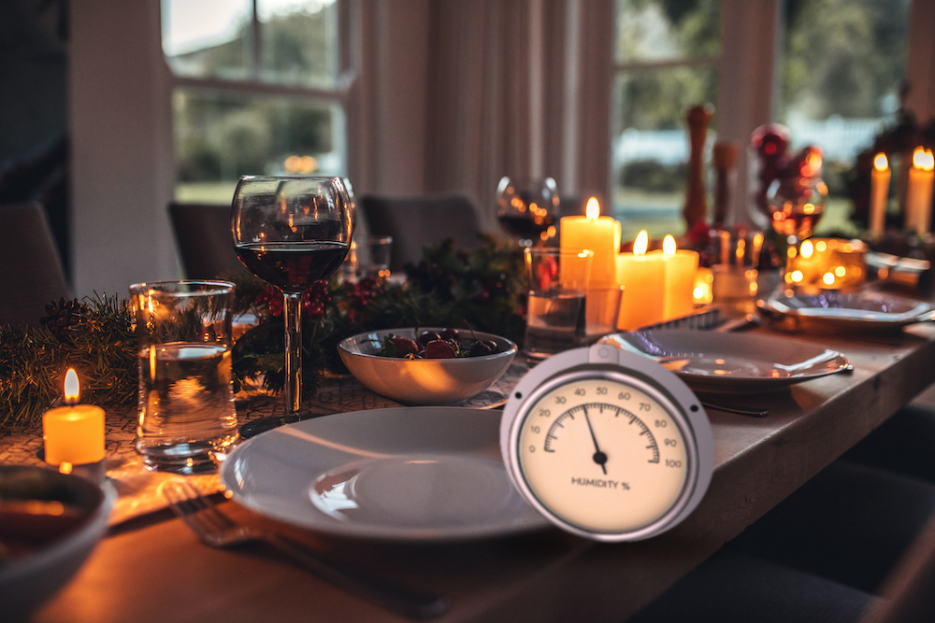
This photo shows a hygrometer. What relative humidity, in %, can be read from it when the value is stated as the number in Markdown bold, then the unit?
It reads **40** %
